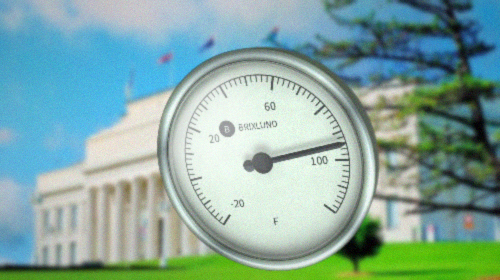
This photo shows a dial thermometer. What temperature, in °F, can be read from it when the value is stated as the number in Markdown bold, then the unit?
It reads **94** °F
